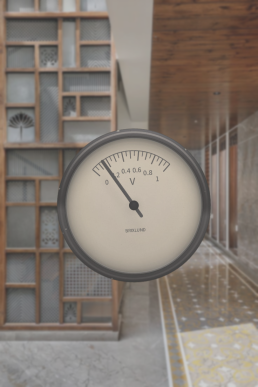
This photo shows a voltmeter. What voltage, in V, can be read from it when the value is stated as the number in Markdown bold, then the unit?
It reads **0.15** V
